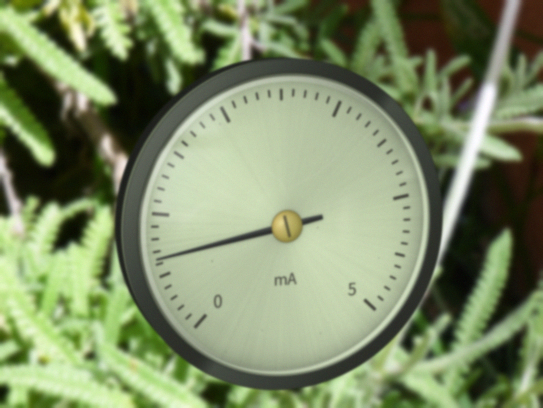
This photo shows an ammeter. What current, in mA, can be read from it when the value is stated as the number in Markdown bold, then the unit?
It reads **0.65** mA
